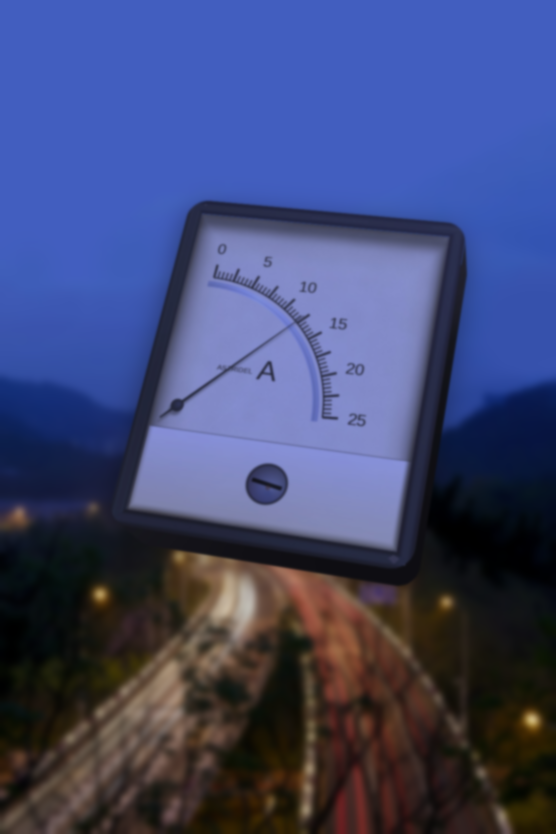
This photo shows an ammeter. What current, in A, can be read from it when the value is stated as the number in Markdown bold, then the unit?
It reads **12.5** A
